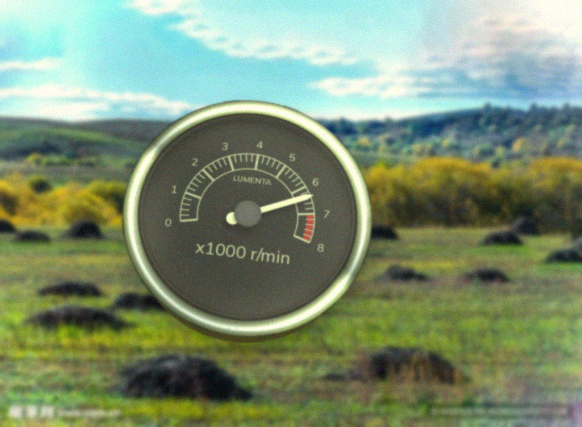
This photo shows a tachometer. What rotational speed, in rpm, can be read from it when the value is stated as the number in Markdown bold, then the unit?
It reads **6400** rpm
